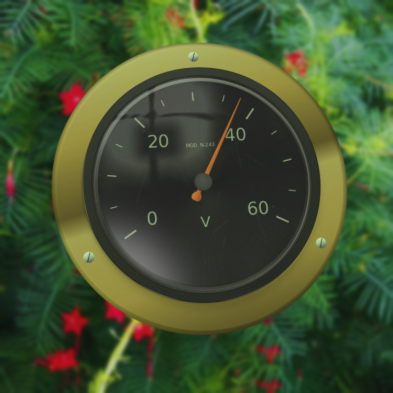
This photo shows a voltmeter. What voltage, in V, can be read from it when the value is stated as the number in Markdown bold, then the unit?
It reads **37.5** V
